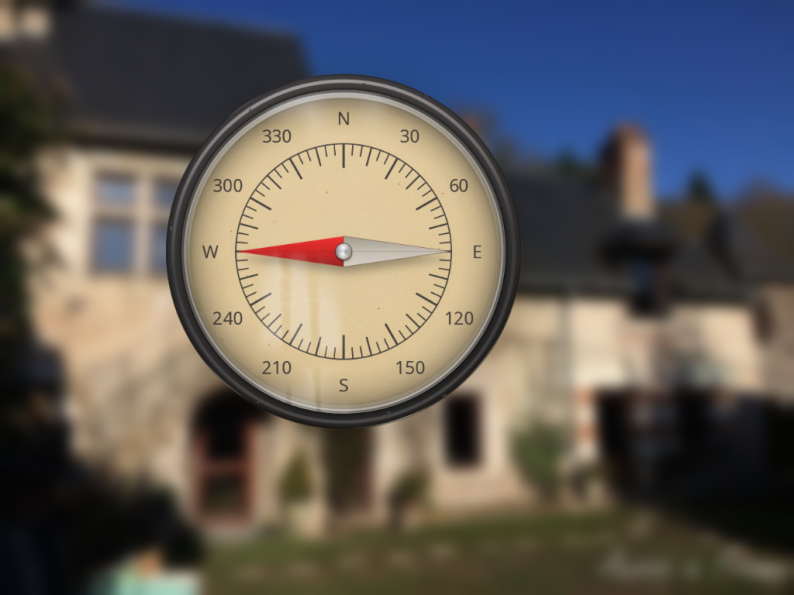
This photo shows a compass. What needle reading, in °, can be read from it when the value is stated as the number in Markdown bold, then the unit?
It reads **270** °
